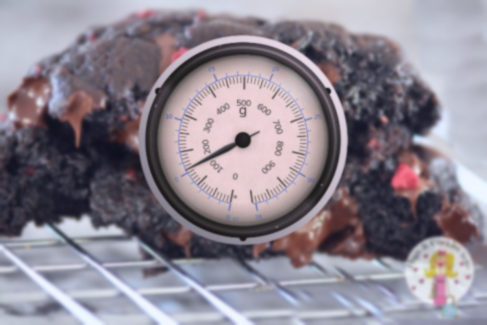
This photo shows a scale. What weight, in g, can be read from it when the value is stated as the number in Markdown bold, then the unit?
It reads **150** g
